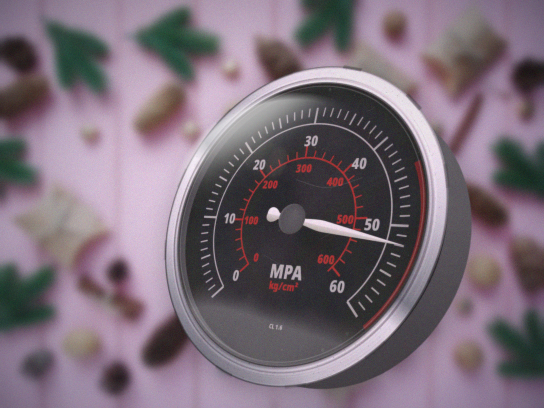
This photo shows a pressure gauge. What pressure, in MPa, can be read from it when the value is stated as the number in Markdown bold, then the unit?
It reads **52** MPa
